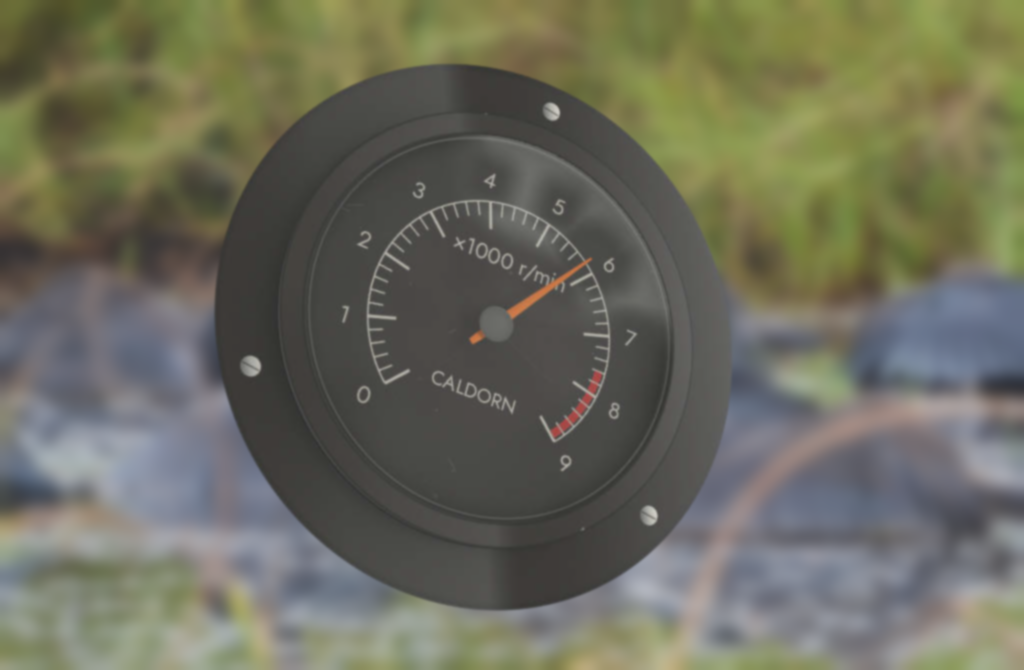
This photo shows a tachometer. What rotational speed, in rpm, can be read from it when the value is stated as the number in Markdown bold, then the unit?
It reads **5800** rpm
